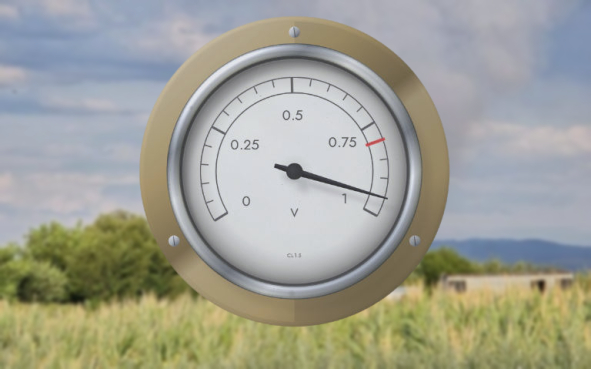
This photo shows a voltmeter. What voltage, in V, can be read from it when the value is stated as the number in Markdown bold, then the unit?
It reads **0.95** V
